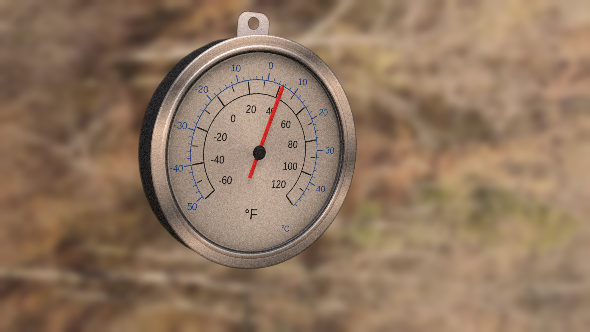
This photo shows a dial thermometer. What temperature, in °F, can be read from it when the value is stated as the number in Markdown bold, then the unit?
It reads **40** °F
